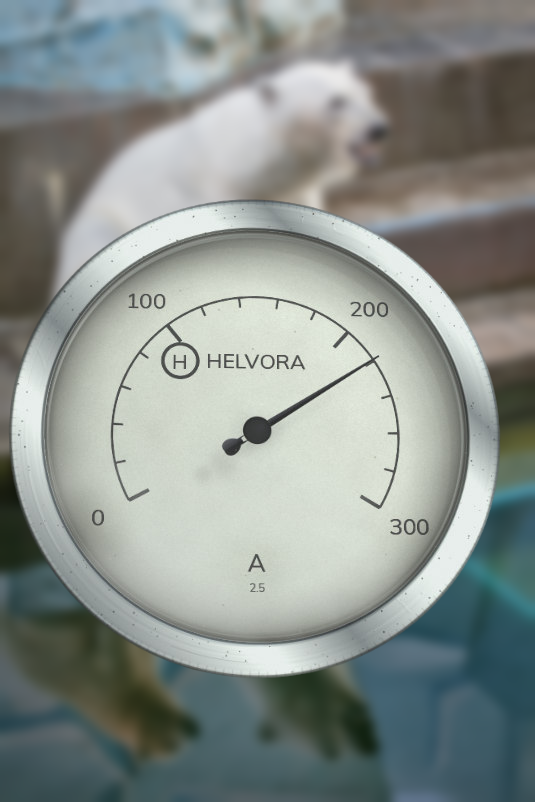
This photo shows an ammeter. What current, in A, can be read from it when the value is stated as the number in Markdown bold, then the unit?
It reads **220** A
